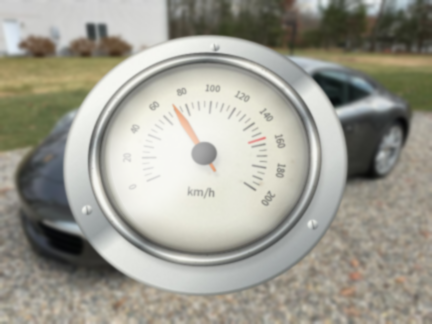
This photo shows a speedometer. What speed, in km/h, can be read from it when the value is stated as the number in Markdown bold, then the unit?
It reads **70** km/h
